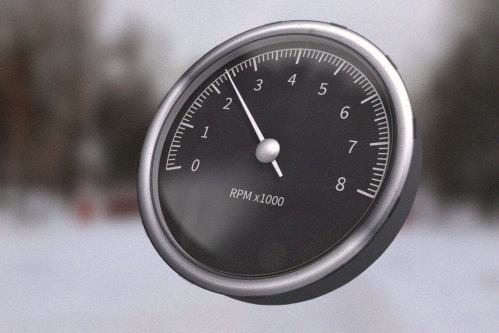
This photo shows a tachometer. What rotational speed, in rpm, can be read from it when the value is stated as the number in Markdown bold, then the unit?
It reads **2400** rpm
